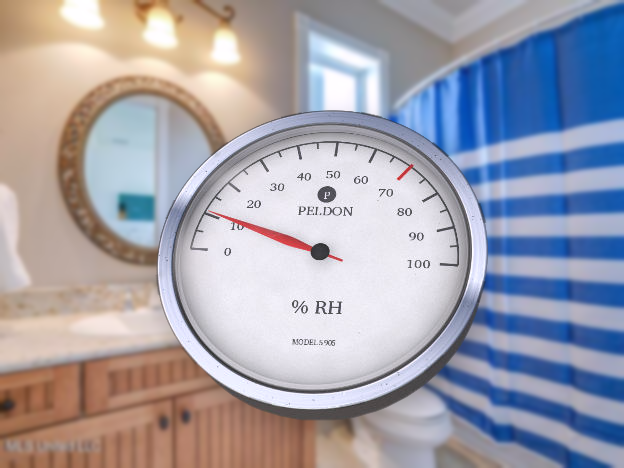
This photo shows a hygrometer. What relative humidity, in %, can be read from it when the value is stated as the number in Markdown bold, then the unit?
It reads **10** %
